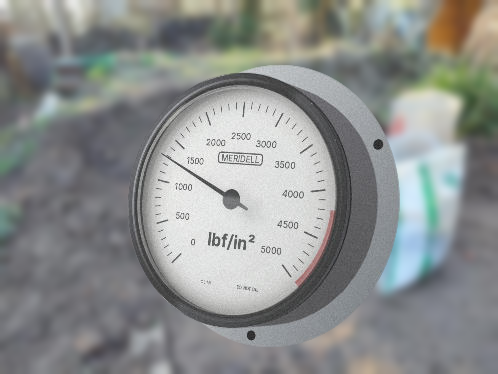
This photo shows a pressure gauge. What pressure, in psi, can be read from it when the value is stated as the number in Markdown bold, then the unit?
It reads **1300** psi
